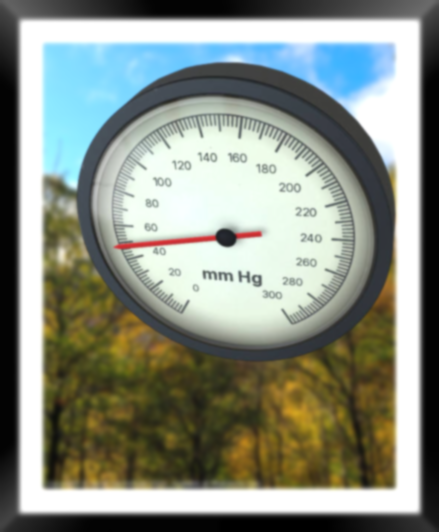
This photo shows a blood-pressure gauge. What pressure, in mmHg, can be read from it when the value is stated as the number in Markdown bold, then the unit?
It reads **50** mmHg
